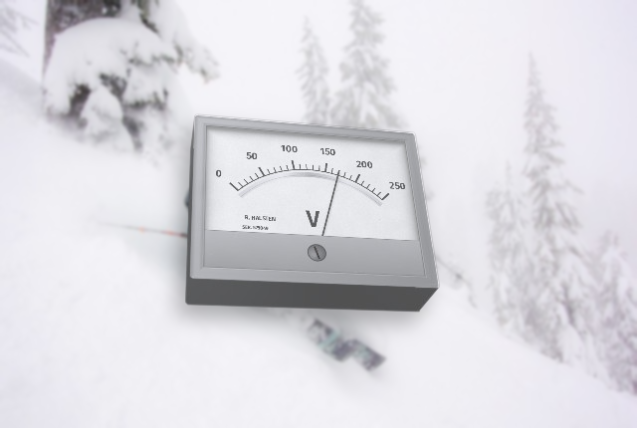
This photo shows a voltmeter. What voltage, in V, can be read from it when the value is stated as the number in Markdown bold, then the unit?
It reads **170** V
